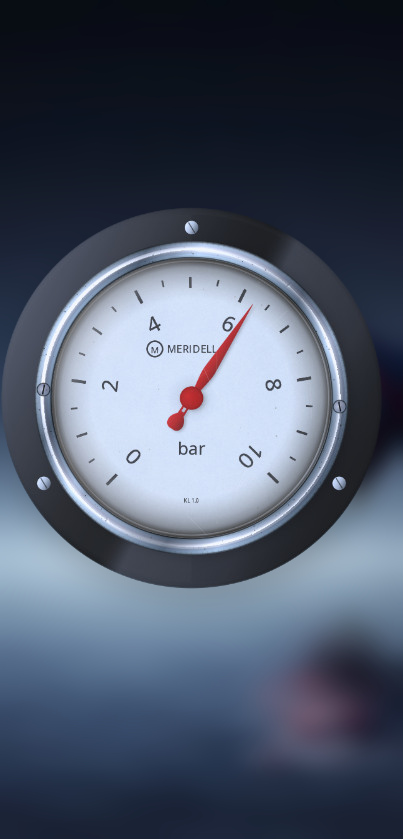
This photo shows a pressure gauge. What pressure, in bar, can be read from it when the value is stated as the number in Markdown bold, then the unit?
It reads **6.25** bar
